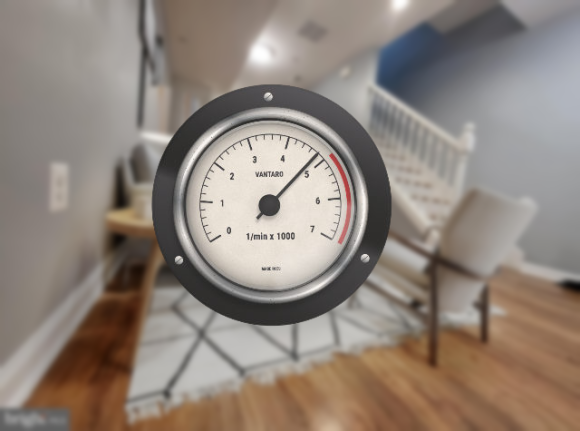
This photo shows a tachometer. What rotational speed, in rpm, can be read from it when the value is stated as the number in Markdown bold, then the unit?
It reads **4800** rpm
